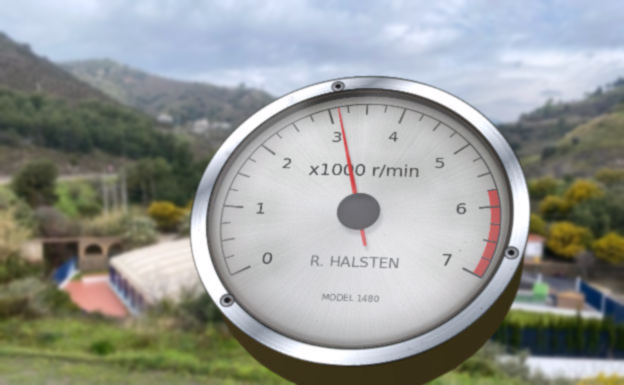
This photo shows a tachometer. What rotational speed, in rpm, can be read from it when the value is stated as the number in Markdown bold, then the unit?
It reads **3125** rpm
